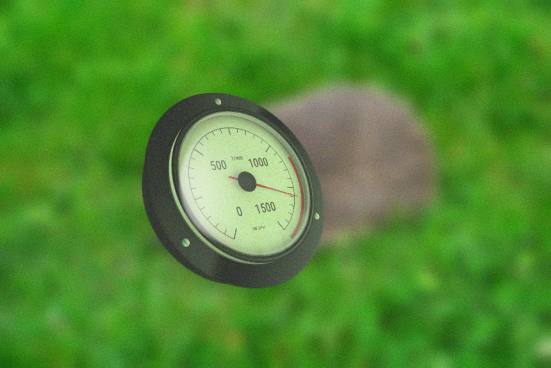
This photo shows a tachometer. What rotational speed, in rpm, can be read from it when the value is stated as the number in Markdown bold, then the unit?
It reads **1300** rpm
